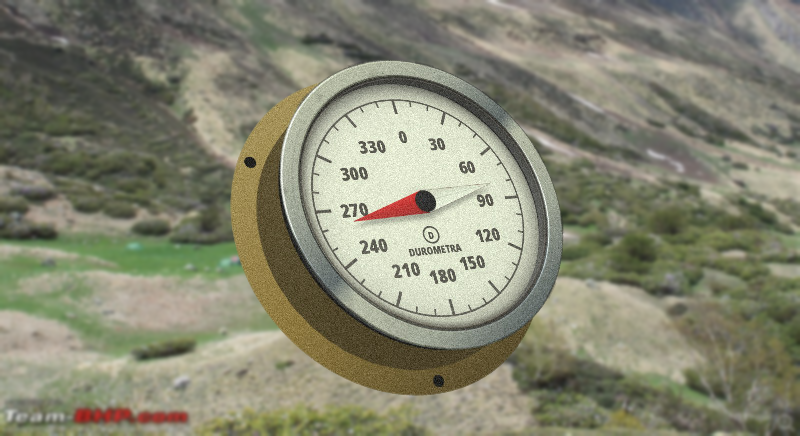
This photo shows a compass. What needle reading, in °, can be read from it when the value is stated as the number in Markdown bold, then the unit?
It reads **260** °
